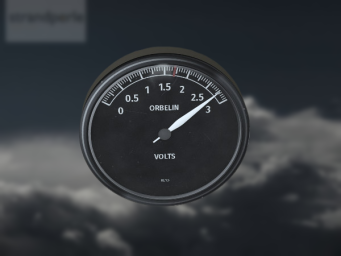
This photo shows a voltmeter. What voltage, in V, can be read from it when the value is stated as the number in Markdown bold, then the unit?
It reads **2.75** V
